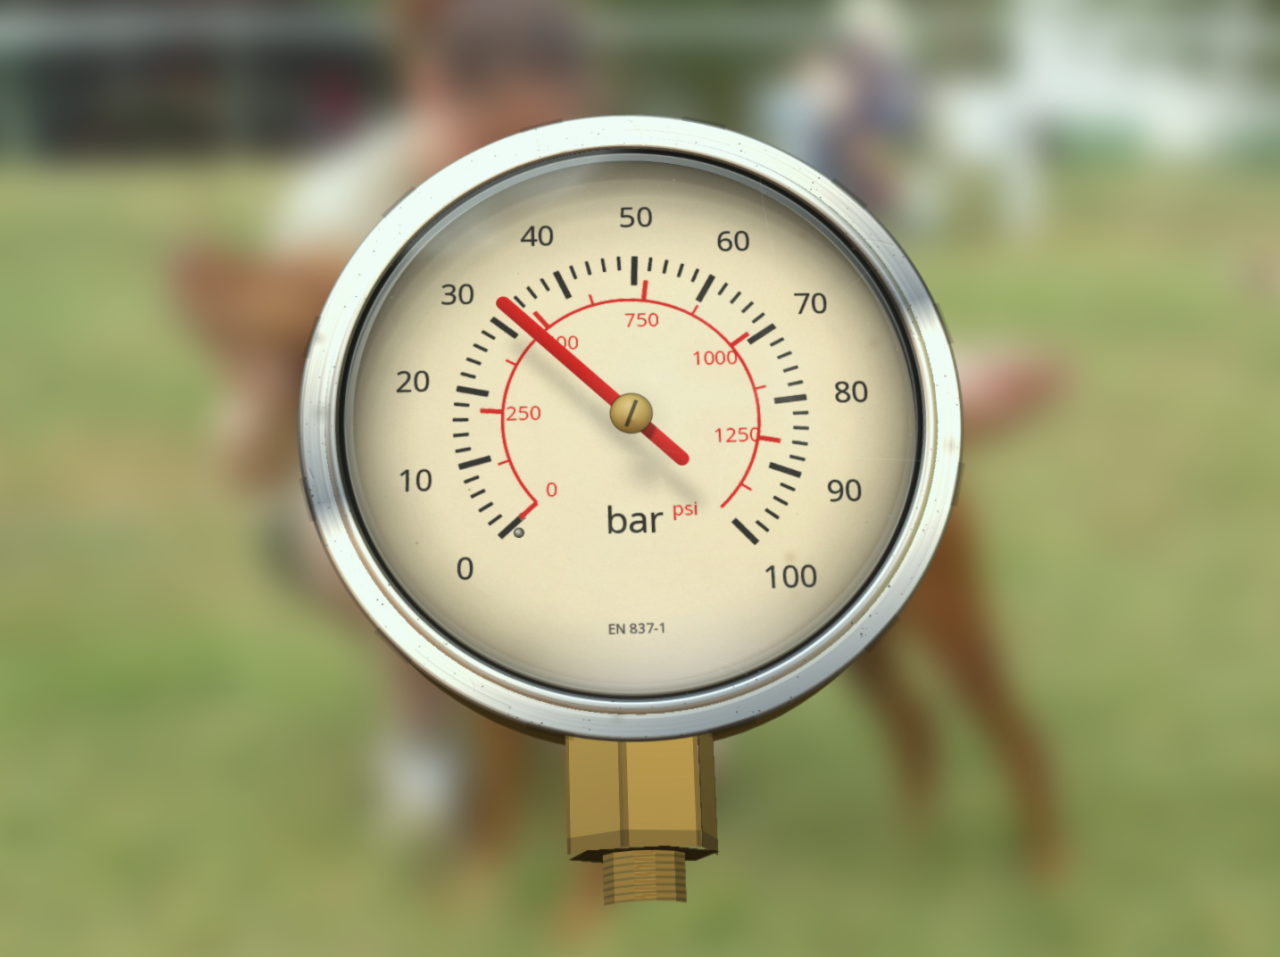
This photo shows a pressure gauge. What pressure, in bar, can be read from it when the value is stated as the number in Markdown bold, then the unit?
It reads **32** bar
